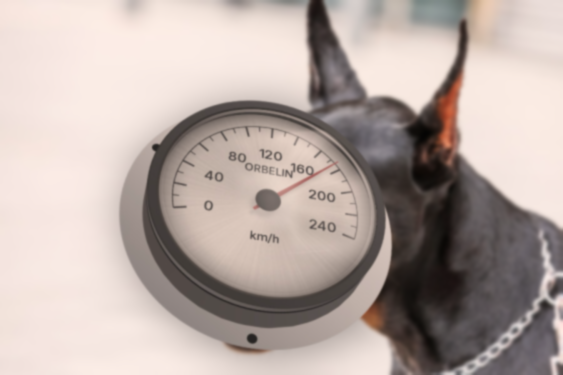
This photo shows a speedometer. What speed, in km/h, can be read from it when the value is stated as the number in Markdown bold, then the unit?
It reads **175** km/h
